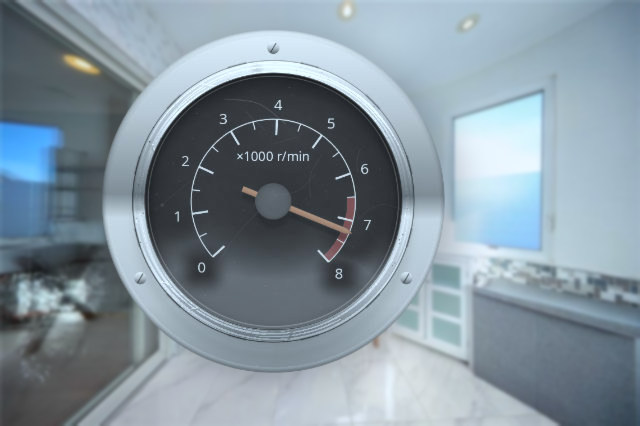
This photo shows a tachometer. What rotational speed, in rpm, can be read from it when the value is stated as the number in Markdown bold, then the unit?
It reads **7250** rpm
